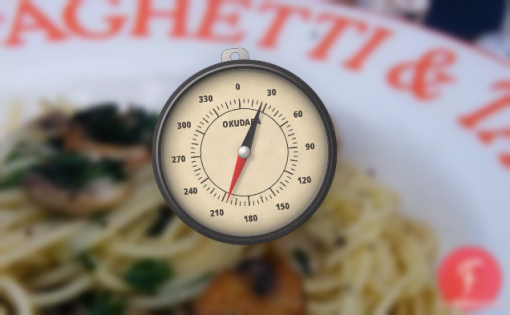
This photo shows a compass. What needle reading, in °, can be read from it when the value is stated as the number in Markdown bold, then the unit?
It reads **205** °
